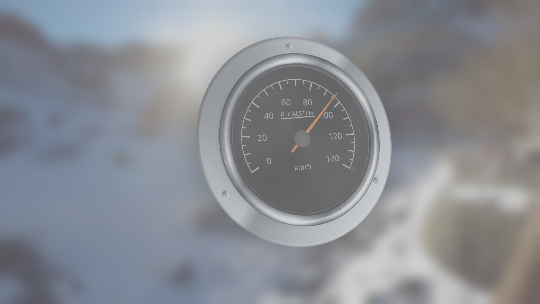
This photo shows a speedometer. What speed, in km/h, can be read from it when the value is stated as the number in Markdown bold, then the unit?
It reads **95** km/h
